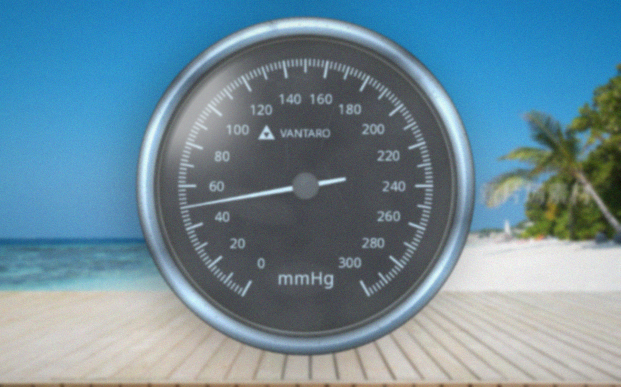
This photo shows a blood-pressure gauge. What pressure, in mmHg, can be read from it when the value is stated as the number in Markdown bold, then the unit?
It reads **50** mmHg
